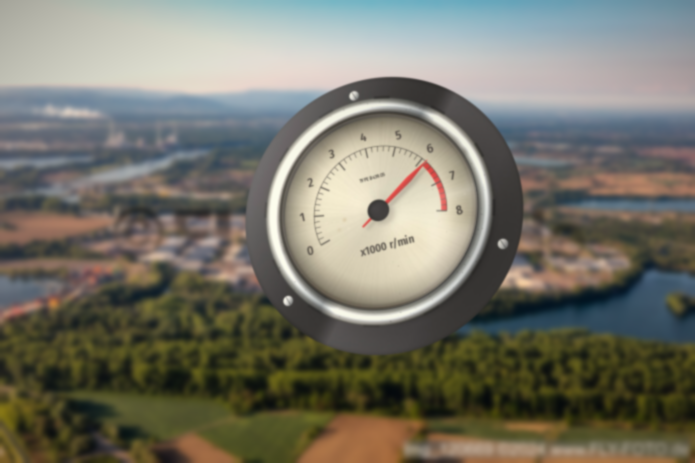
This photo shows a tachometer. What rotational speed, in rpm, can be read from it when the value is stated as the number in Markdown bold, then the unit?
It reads **6200** rpm
